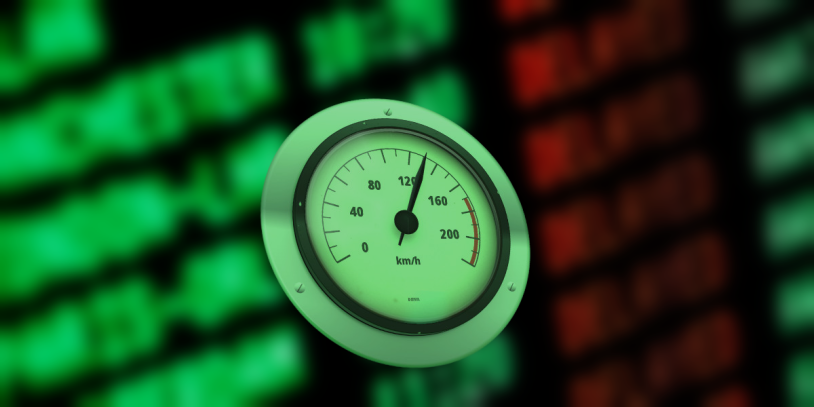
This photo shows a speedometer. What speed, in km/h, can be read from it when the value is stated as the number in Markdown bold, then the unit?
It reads **130** km/h
